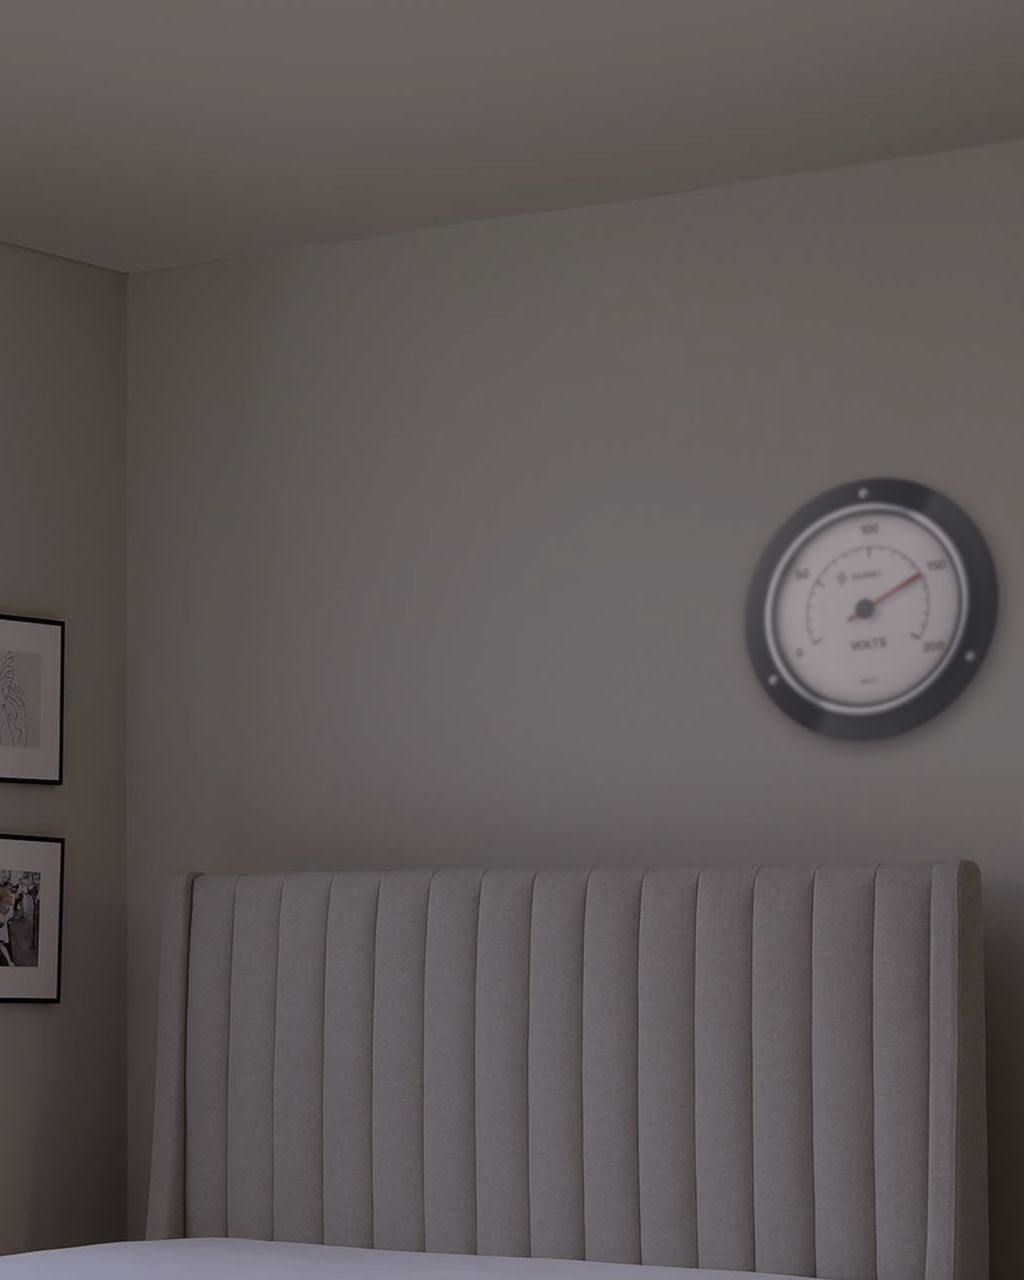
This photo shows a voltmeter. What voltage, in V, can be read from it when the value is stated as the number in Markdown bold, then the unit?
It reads **150** V
